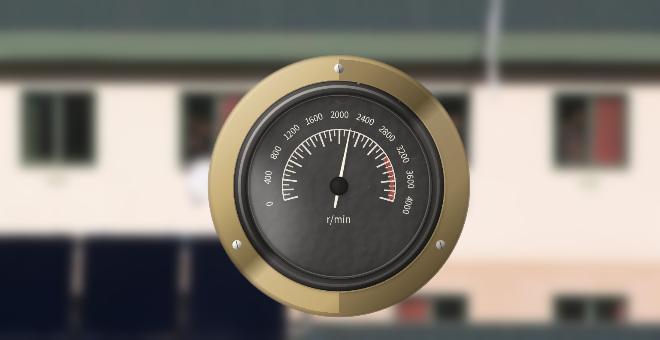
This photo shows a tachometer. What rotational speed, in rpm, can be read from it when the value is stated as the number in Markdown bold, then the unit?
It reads **2200** rpm
